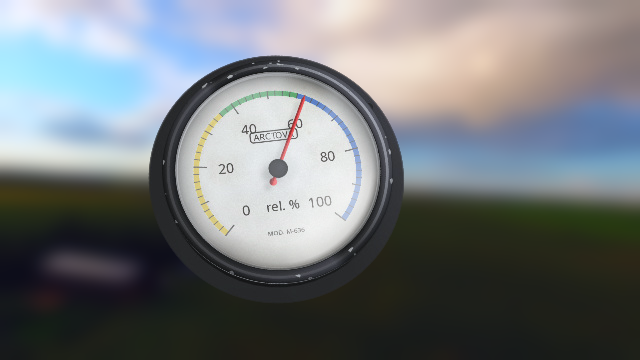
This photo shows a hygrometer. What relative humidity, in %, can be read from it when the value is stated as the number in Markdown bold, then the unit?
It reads **60** %
